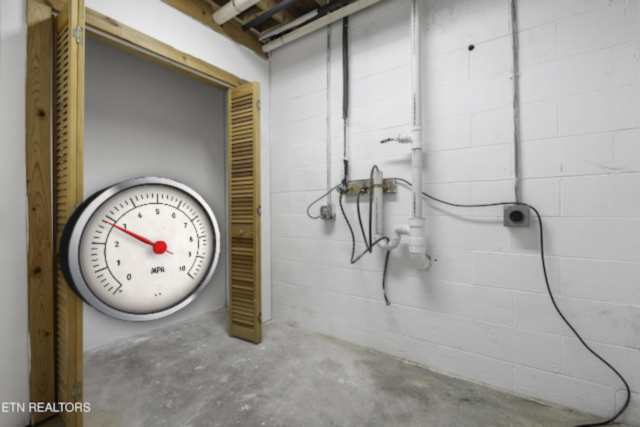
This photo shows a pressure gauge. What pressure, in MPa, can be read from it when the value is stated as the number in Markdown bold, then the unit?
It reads **2.8** MPa
